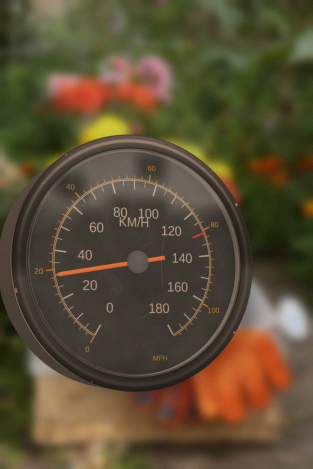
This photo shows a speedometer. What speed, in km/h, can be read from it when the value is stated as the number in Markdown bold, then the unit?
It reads **30** km/h
